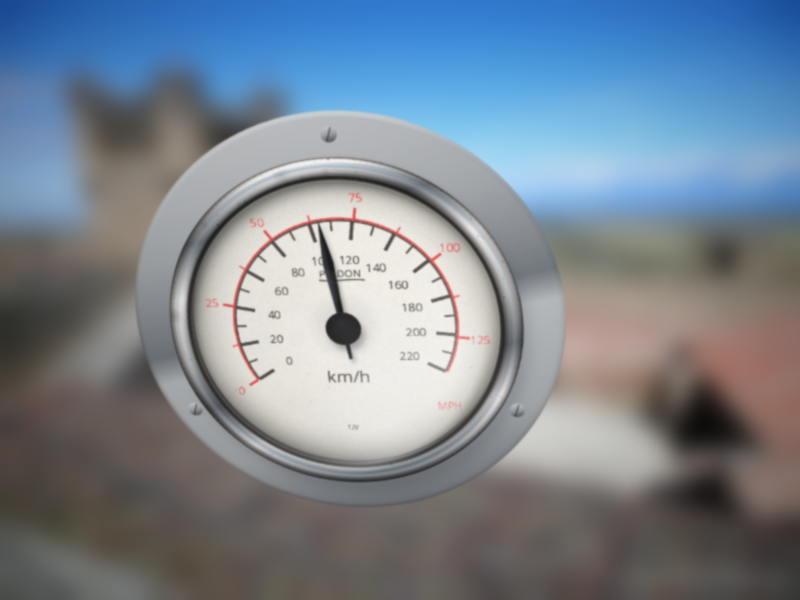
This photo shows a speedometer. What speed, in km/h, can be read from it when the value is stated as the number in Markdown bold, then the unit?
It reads **105** km/h
